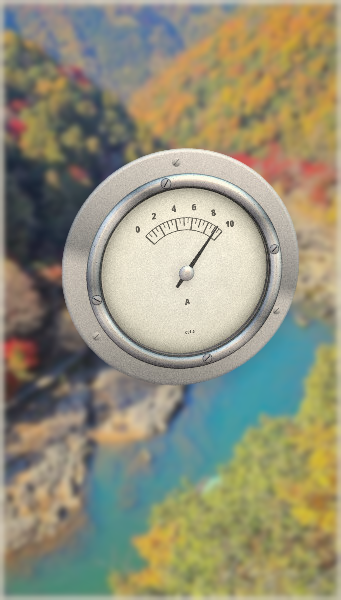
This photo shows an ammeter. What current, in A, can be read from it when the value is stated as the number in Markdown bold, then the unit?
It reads **9** A
